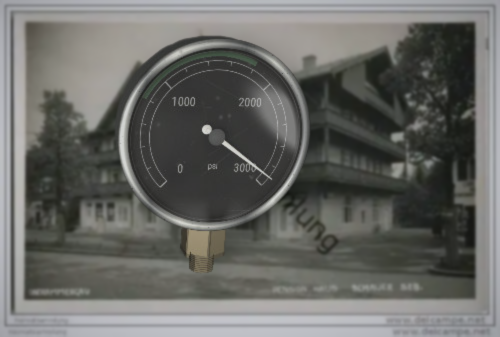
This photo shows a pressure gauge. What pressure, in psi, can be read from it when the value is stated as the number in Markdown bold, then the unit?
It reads **2900** psi
